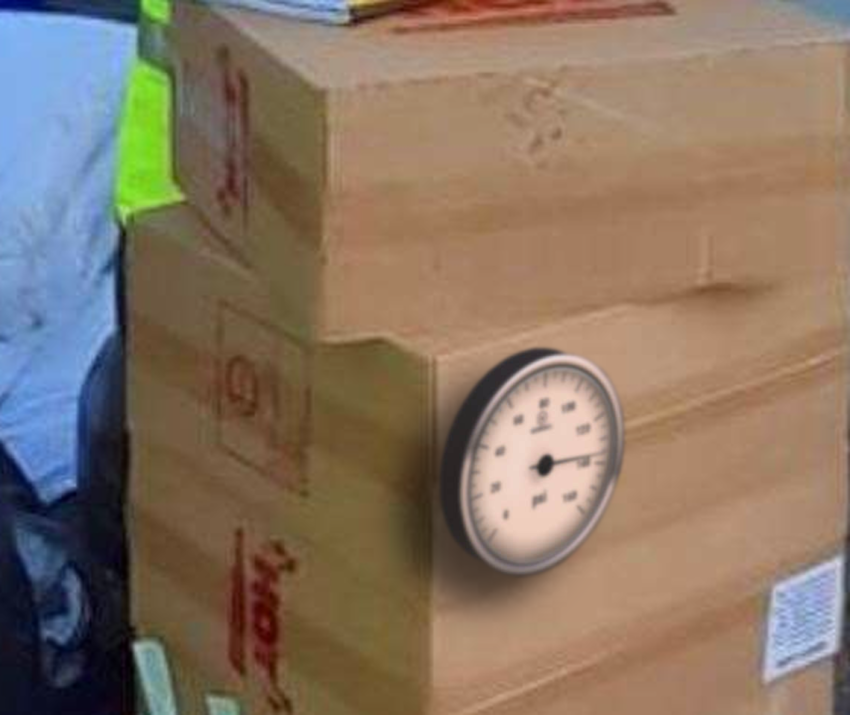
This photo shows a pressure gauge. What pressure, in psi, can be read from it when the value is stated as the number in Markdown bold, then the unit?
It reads **135** psi
